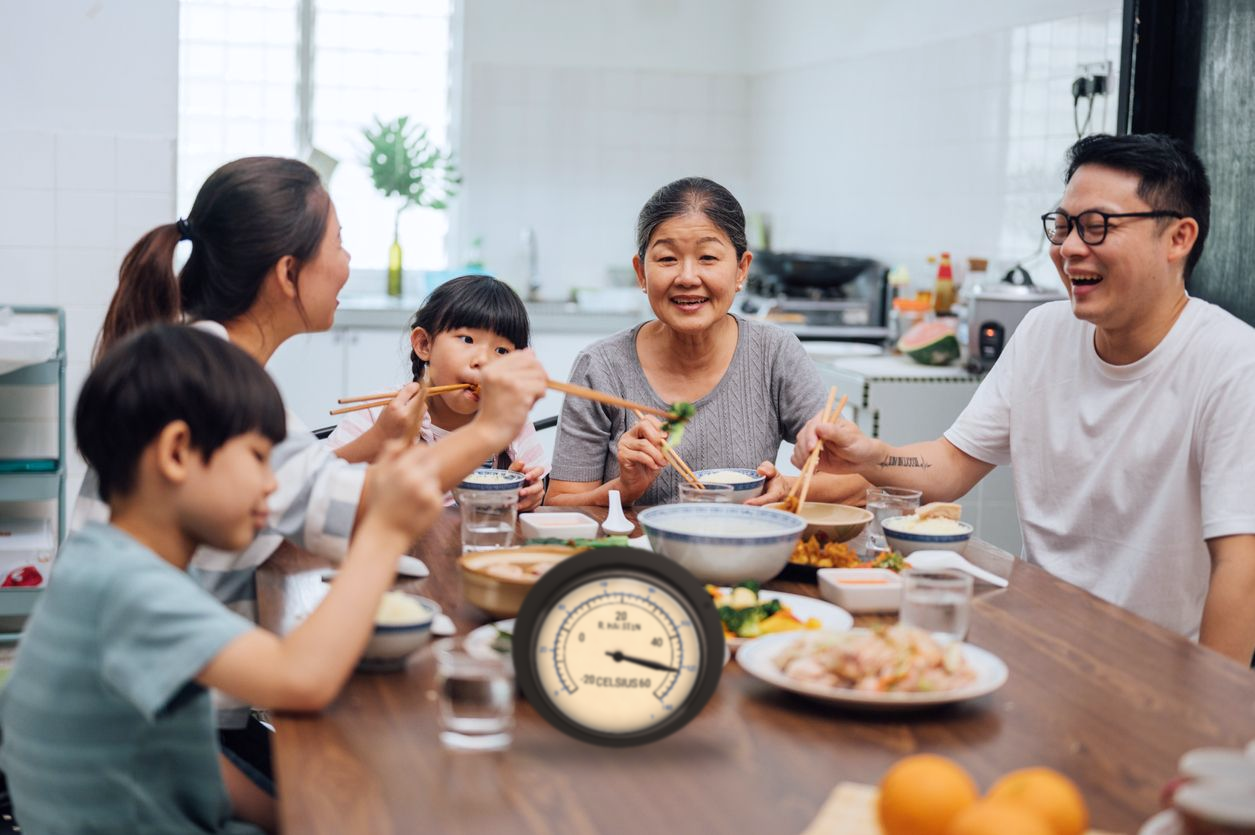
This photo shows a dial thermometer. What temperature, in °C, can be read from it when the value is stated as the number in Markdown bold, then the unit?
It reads **50** °C
